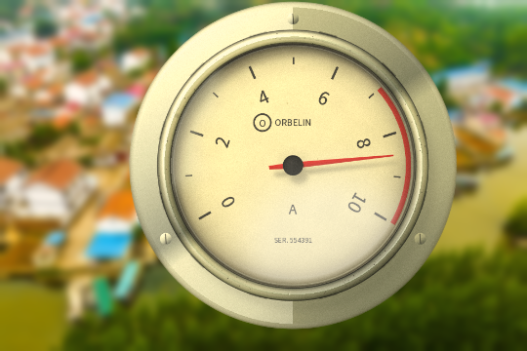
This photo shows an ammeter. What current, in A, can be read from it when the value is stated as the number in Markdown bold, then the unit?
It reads **8.5** A
